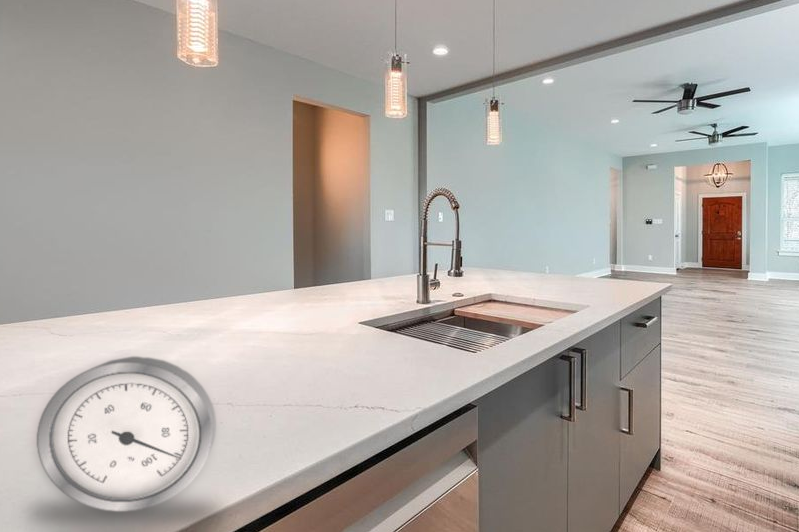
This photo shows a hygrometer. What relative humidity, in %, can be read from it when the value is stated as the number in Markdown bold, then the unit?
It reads **90** %
